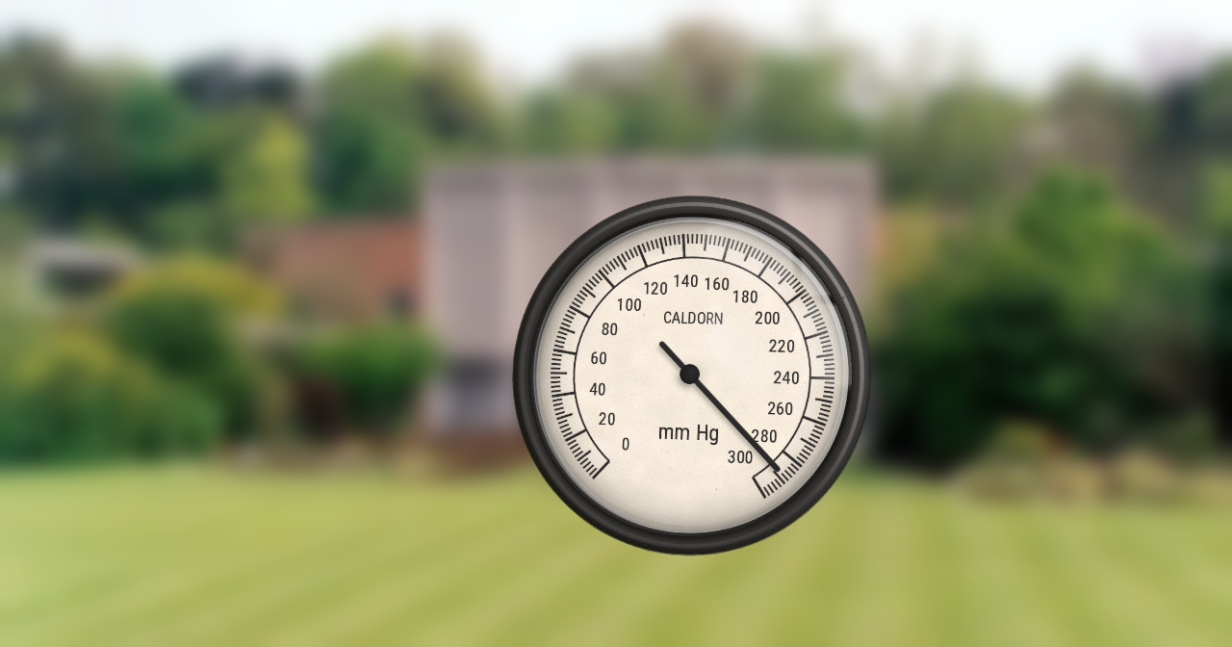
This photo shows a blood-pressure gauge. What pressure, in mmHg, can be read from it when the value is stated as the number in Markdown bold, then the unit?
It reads **288** mmHg
